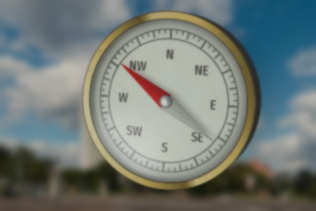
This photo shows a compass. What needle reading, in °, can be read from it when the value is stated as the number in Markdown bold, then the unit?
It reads **305** °
